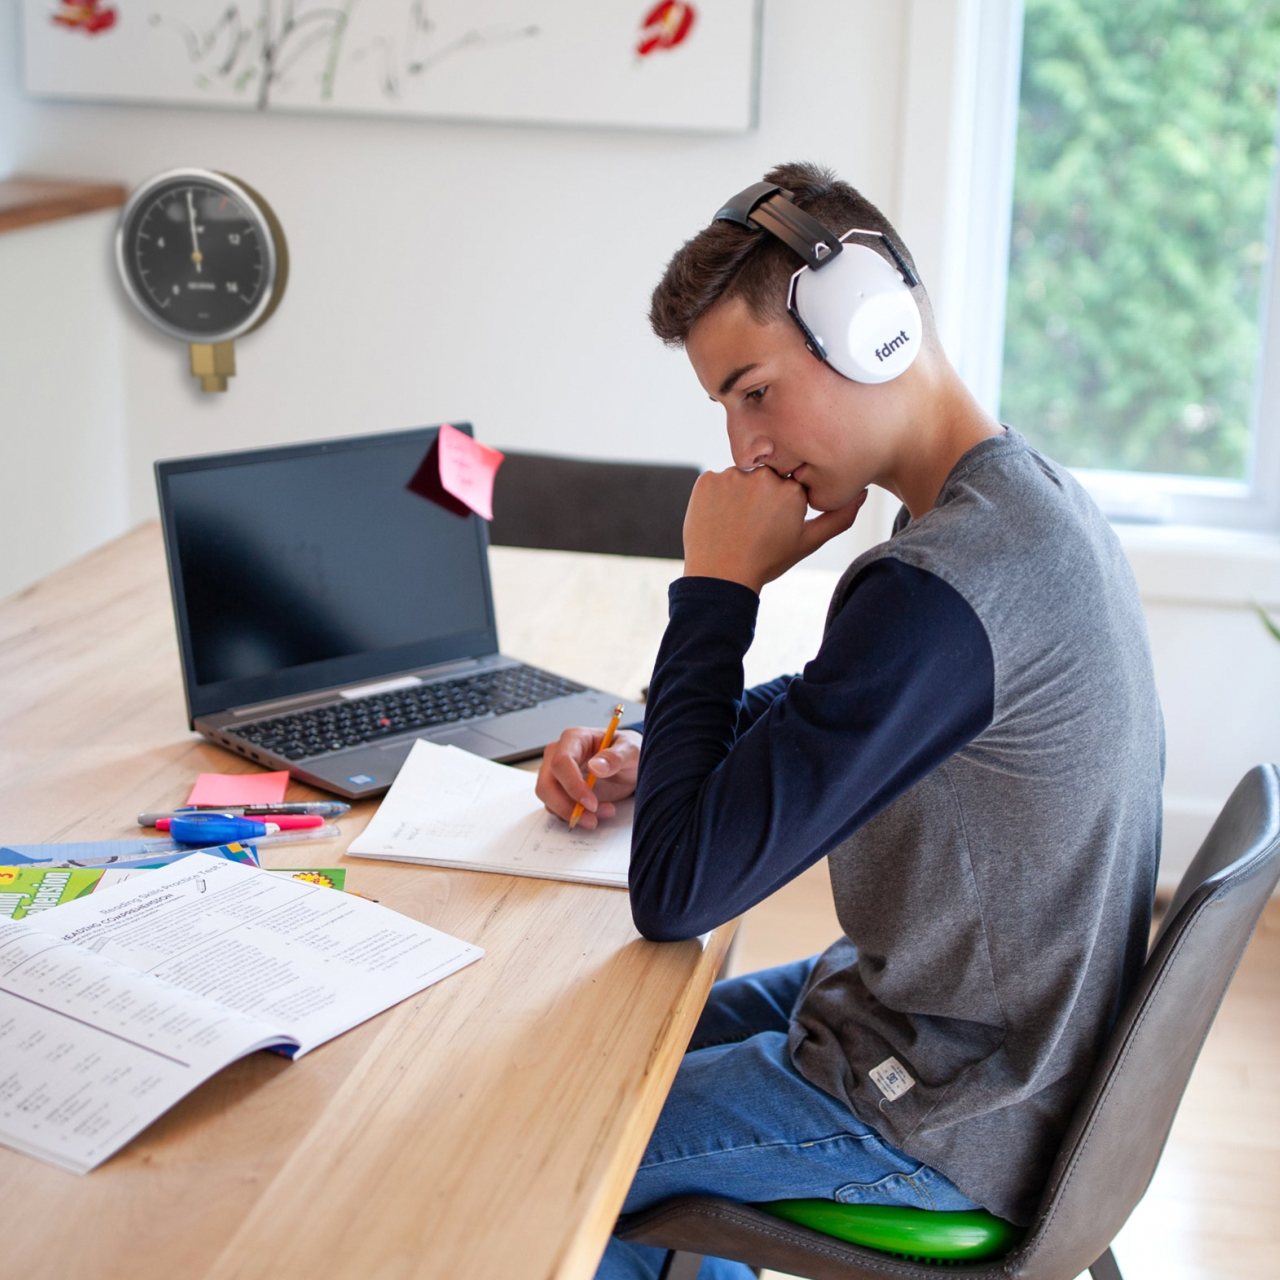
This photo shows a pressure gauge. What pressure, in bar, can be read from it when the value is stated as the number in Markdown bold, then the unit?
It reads **8** bar
